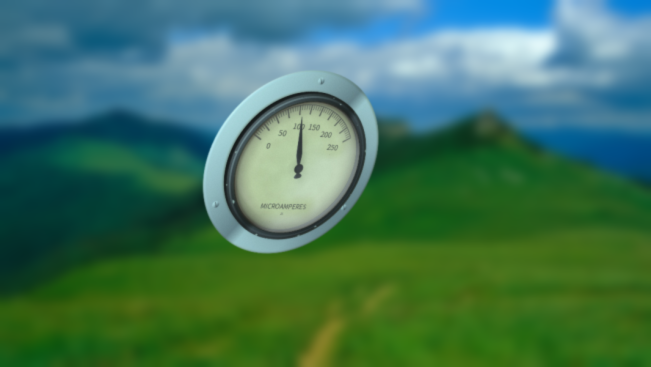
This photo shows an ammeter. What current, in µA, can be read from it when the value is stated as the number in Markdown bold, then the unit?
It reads **100** µA
